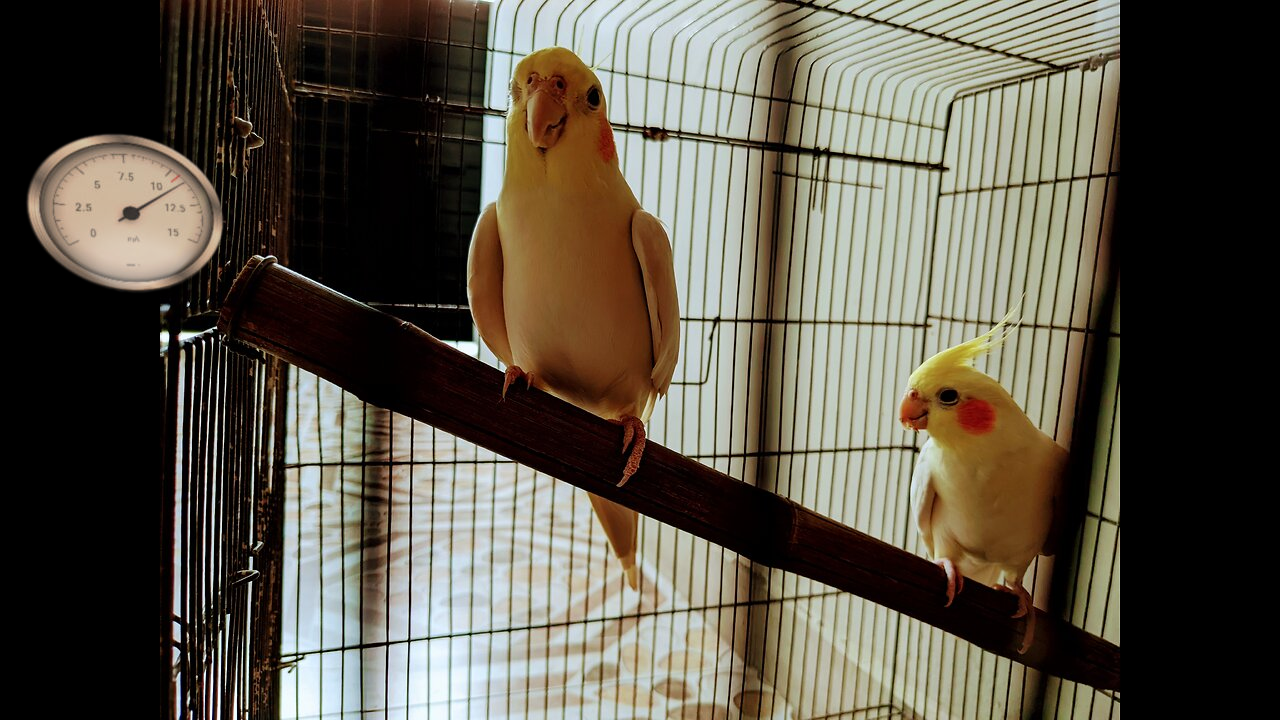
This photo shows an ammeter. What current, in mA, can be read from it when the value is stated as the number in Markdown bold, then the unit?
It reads **11** mA
